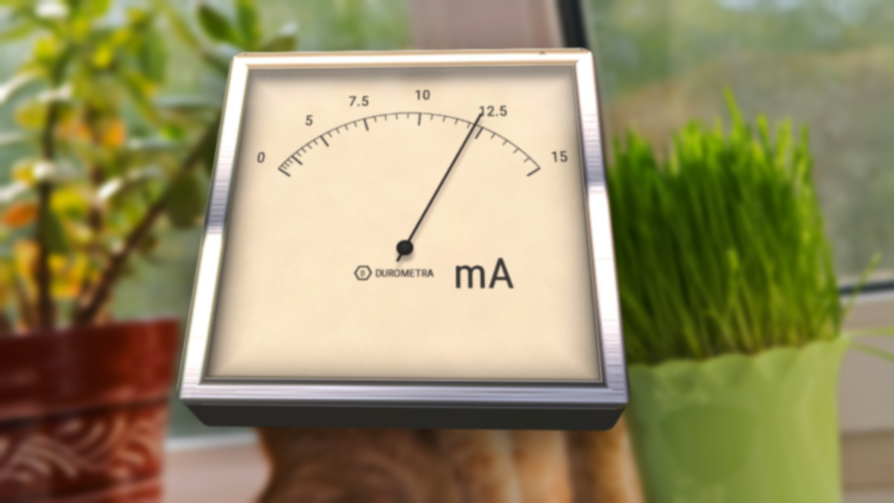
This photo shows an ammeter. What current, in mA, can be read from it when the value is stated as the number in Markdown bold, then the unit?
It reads **12.25** mA
